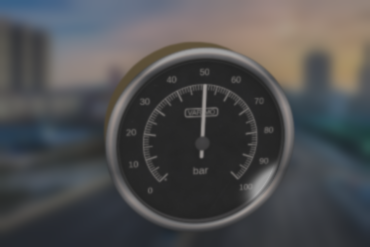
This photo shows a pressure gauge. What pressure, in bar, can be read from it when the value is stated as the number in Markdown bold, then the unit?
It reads **50** bar
